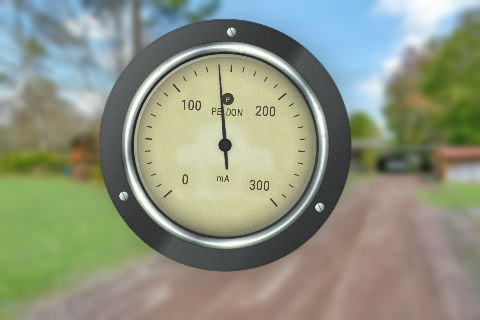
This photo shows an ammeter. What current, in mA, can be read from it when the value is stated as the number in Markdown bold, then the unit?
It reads **140** mA
